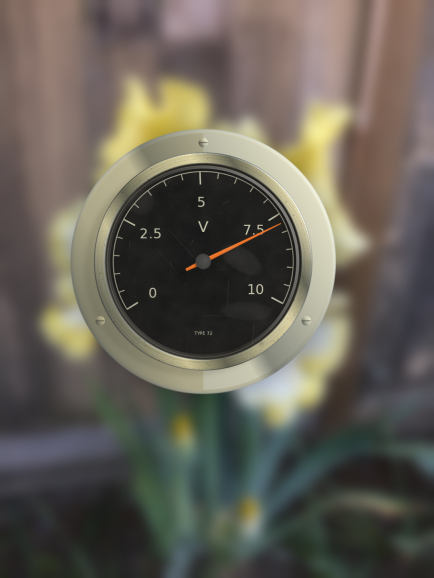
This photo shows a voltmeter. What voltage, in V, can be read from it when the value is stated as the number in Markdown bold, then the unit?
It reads **7.75** V
